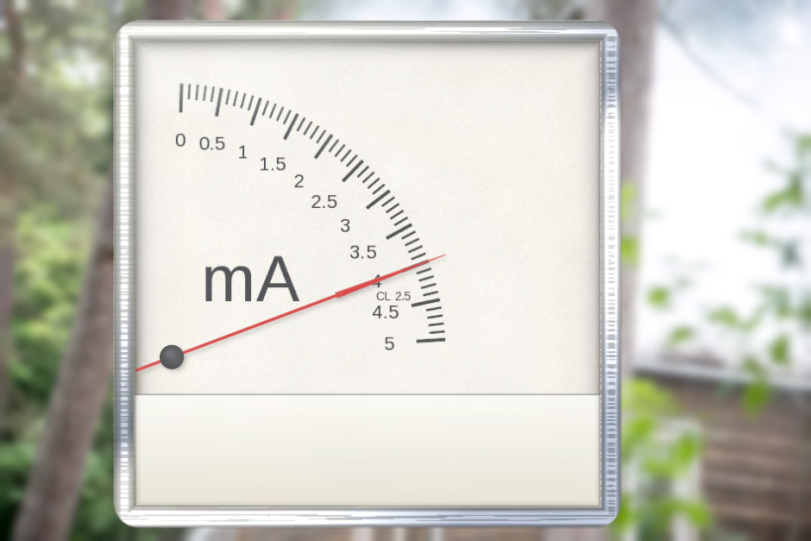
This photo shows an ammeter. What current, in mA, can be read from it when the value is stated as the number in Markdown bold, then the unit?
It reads **4** mA
